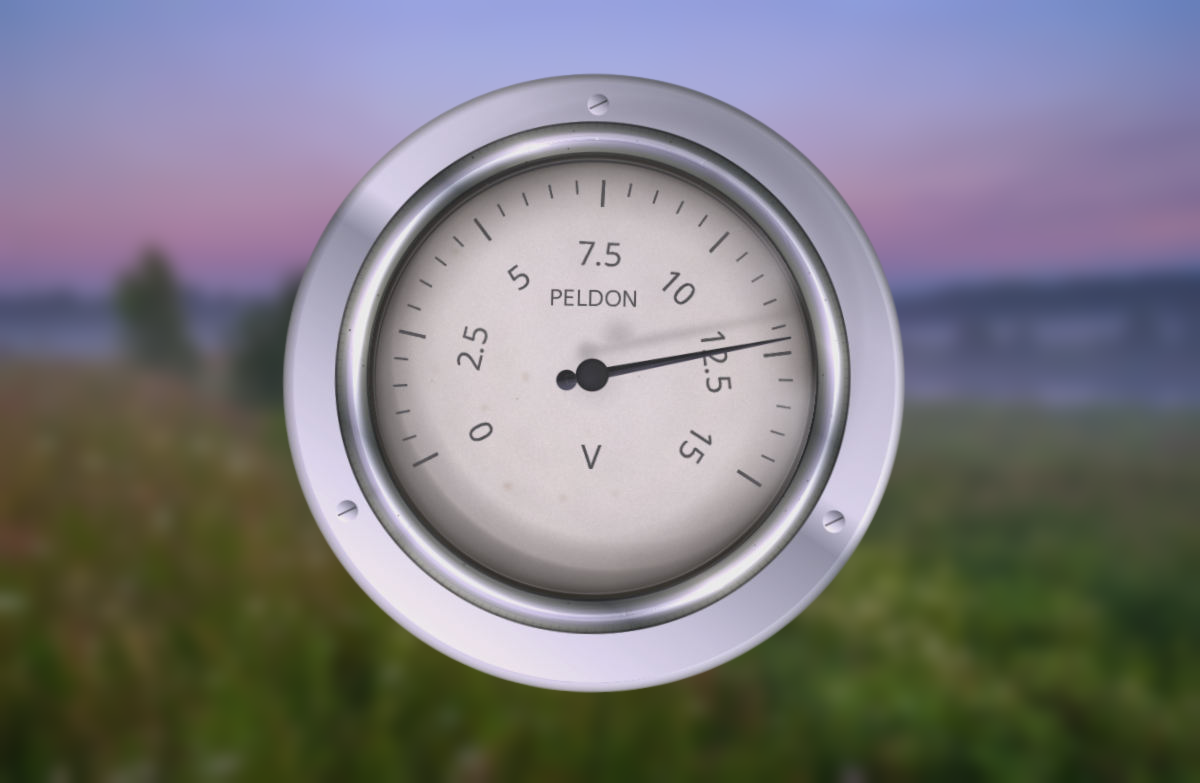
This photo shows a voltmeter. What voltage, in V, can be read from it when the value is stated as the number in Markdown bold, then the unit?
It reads **12.25** V
